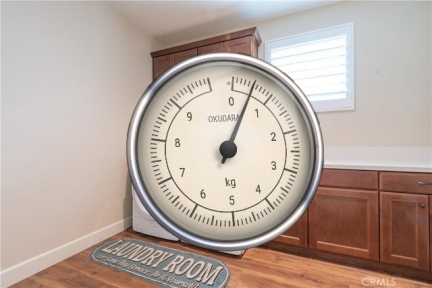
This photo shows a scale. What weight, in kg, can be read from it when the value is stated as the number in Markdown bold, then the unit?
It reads **0.5** kg
